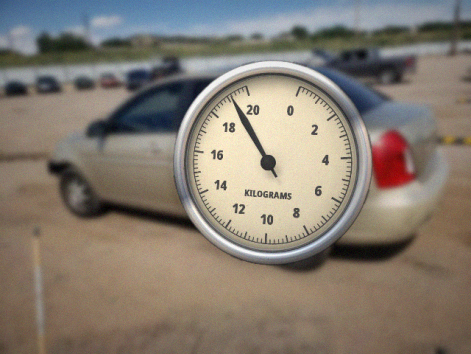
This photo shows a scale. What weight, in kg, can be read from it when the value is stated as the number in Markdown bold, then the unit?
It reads **19.2** kg
